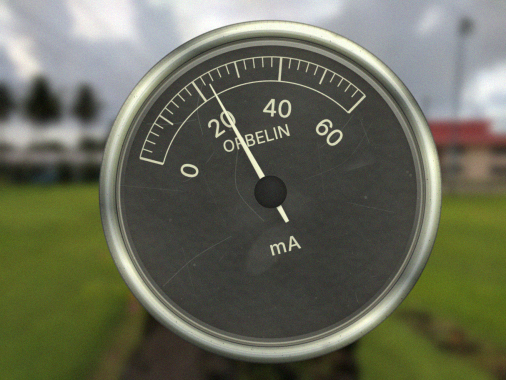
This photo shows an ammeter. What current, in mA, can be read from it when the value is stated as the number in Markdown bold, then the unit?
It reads **23** mA
